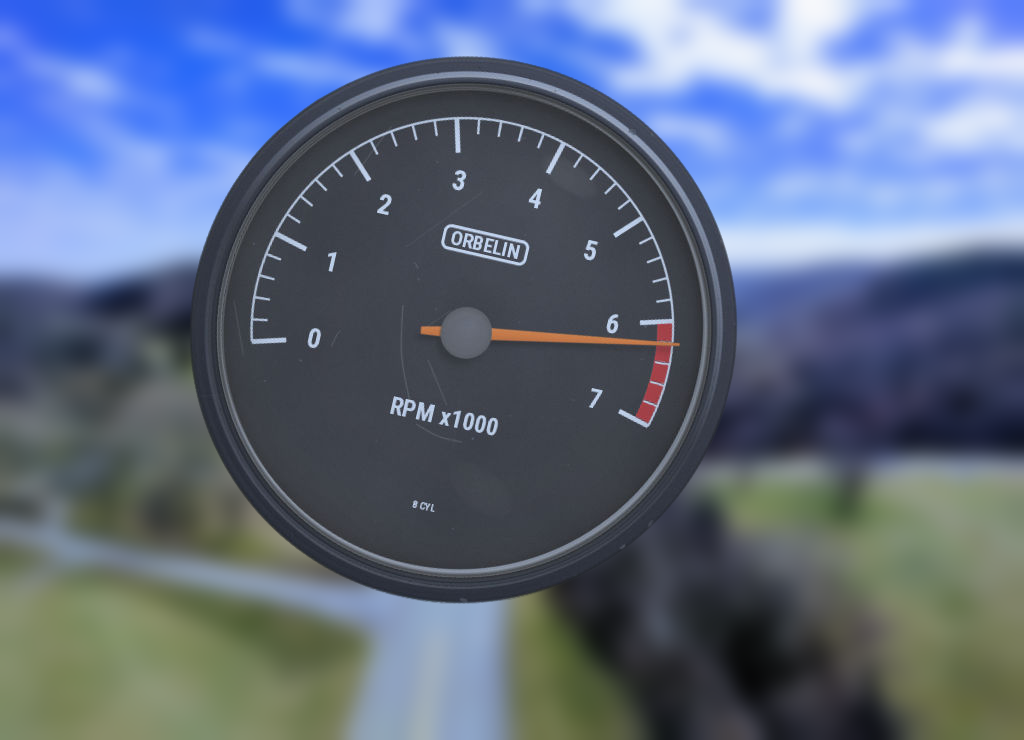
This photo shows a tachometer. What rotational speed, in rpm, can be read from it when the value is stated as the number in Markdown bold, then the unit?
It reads **6200** rpm
